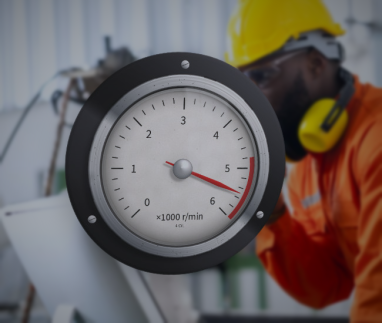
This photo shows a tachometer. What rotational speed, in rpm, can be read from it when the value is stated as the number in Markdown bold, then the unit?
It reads **5500** rpm
